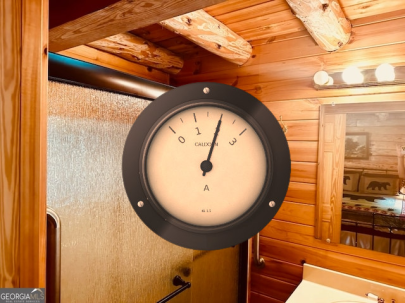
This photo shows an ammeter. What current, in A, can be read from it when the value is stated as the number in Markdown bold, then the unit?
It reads **2** A
